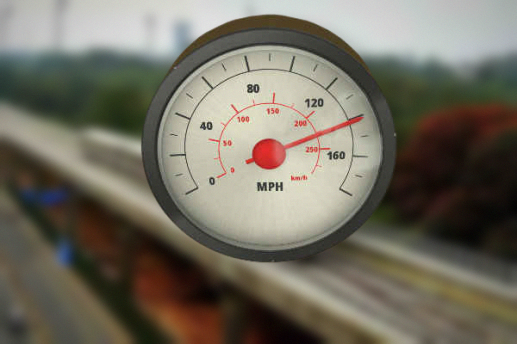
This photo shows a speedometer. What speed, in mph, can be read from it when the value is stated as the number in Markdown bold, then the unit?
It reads **140** mph
